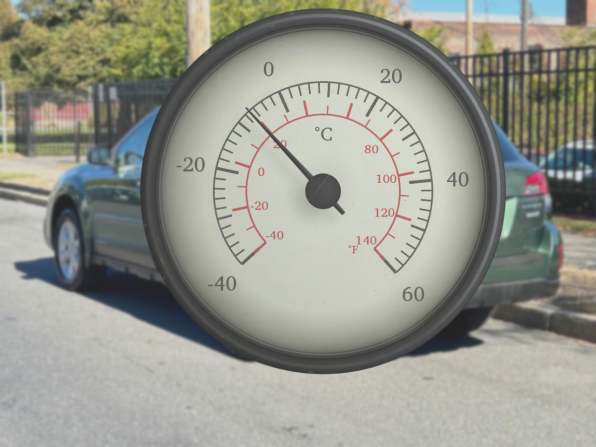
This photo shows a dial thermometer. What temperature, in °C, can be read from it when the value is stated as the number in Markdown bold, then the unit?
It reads **-7** °C
